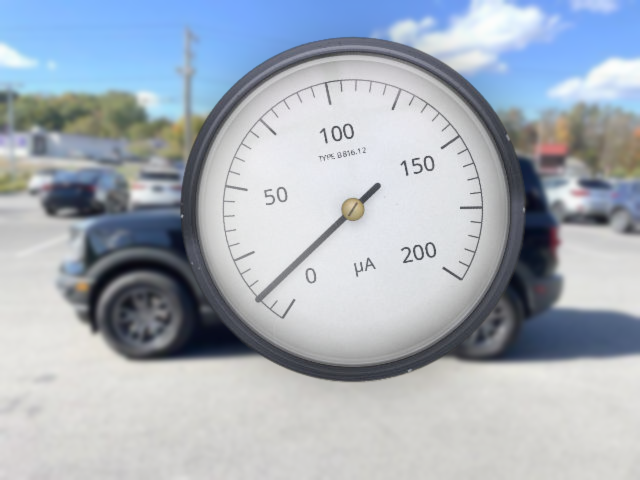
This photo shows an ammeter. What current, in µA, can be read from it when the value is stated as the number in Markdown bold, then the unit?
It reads **10** µA
